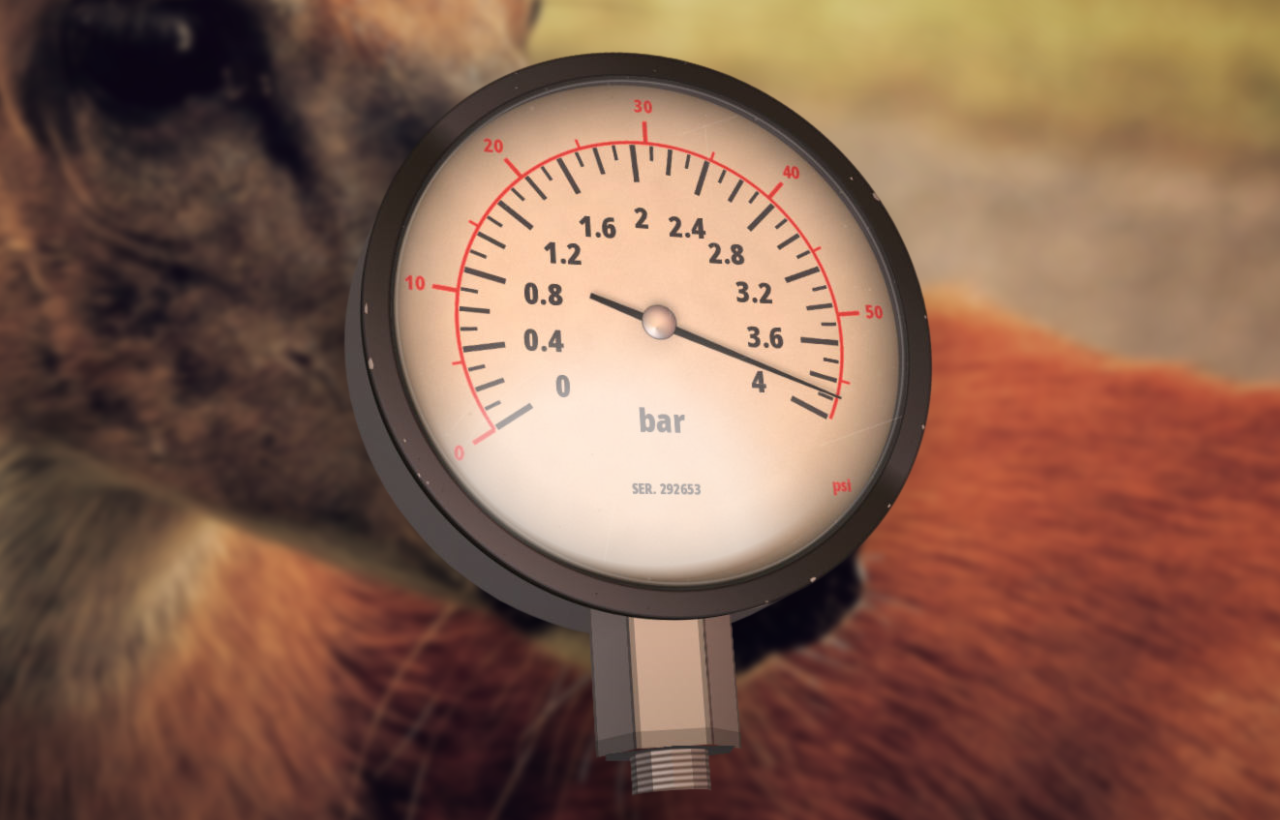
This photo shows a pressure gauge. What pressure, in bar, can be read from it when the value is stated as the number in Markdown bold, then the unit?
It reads **3.9** bar
